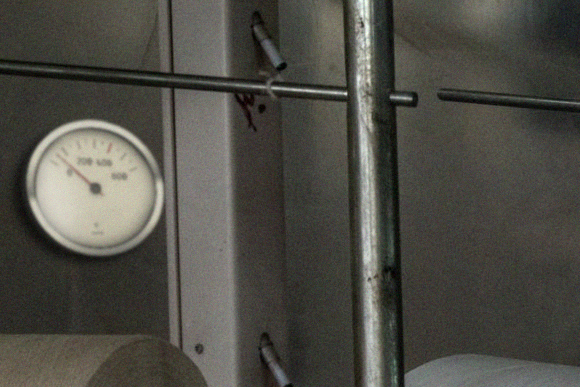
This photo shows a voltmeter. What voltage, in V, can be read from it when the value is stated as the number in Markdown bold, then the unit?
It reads **50** V
